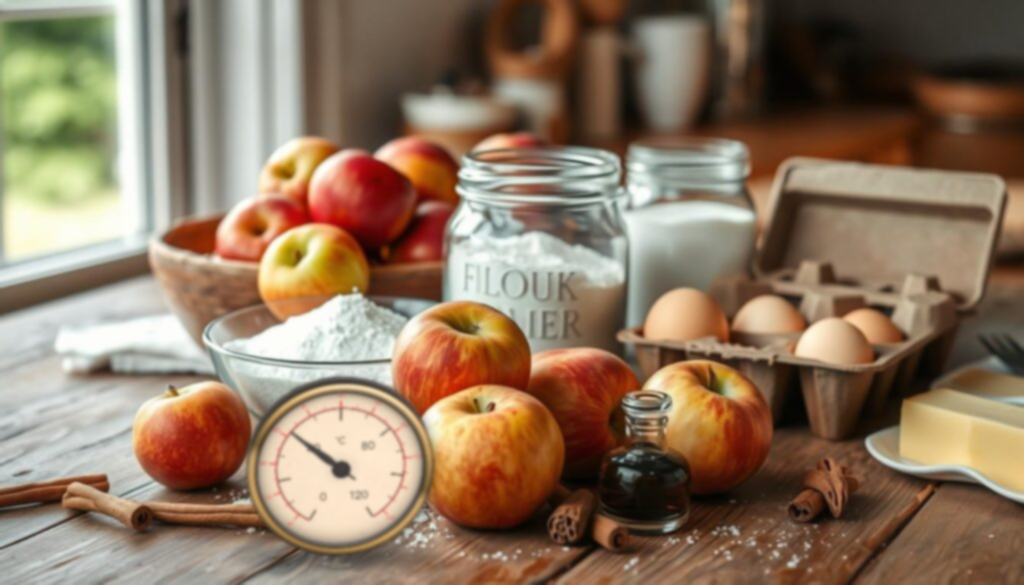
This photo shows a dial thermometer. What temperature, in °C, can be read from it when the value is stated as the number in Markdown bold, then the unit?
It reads **40** °C
